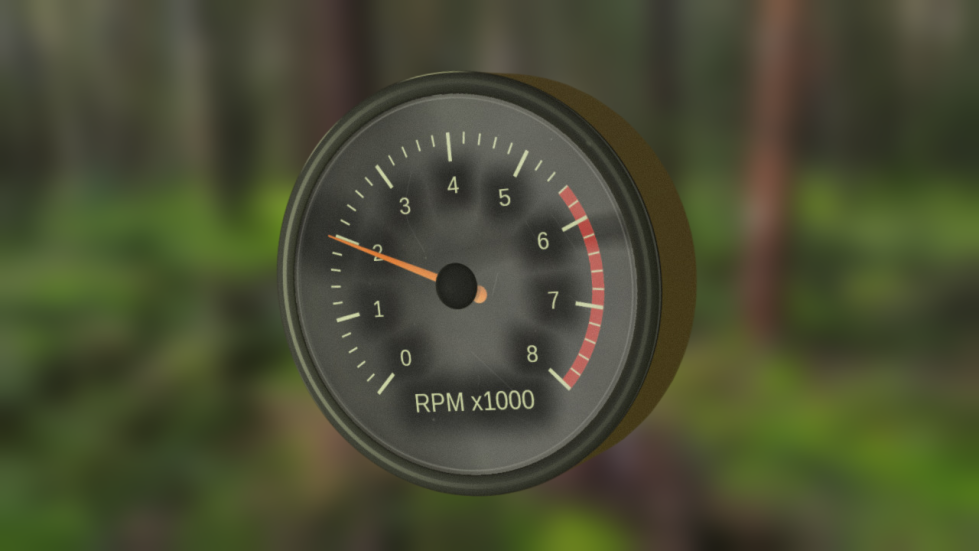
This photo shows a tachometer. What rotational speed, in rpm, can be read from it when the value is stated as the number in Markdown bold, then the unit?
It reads **2000** rpm
